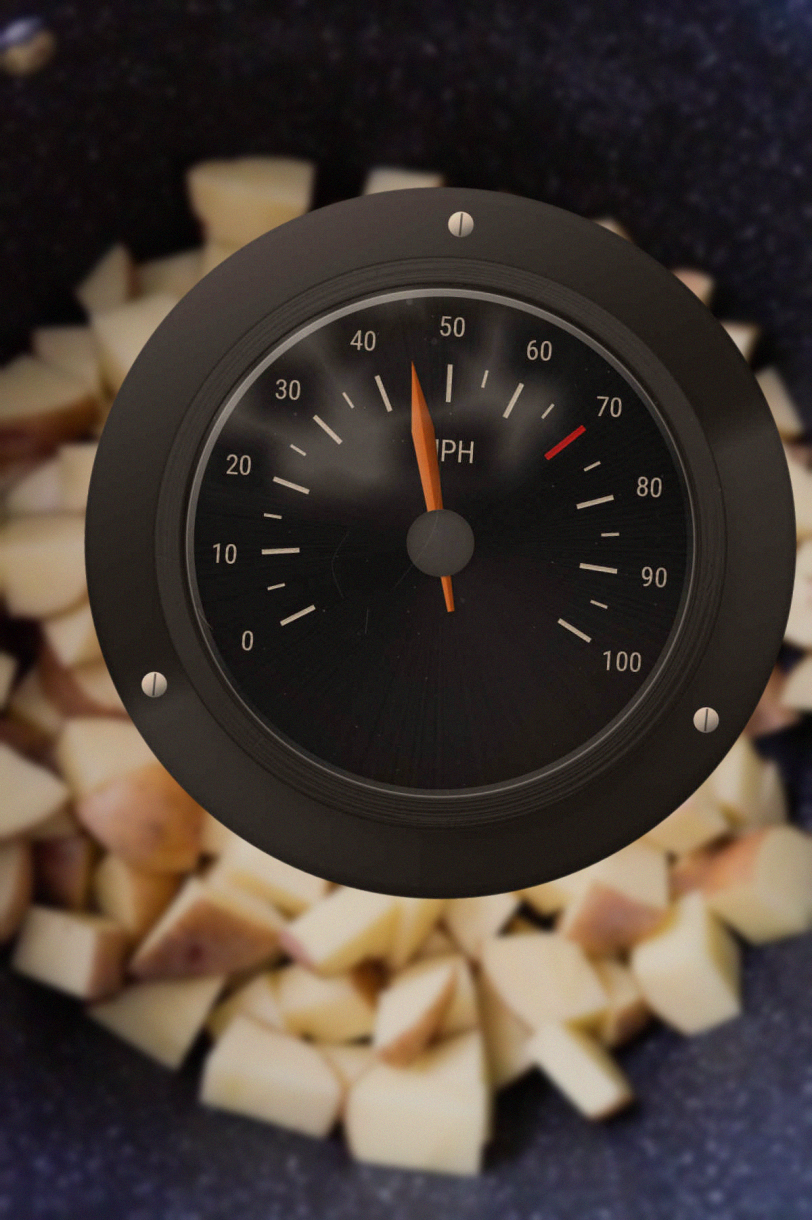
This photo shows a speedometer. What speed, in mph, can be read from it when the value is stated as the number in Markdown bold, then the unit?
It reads **45** mph
